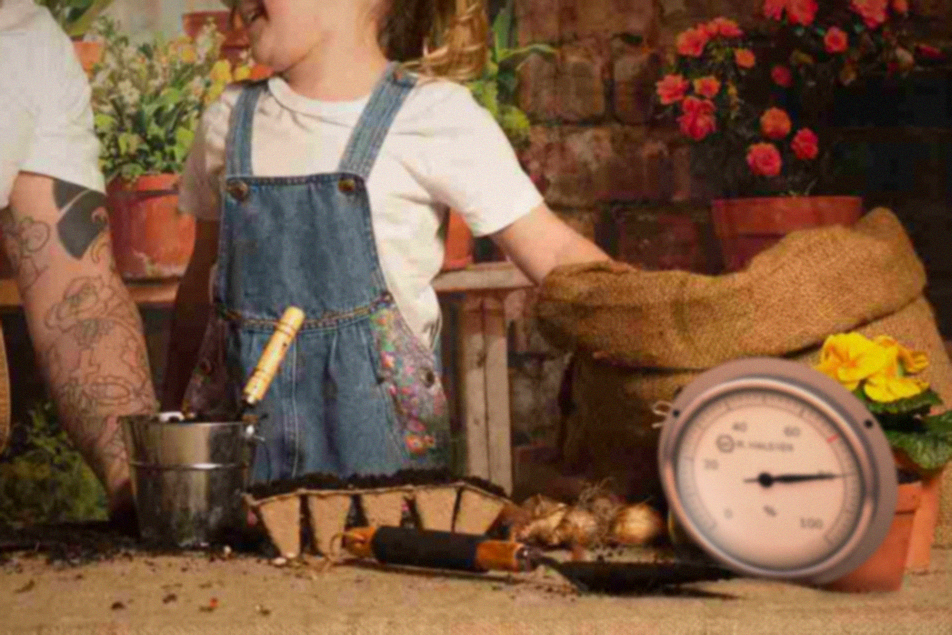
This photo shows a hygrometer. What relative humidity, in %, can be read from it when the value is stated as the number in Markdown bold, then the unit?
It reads **80** %
